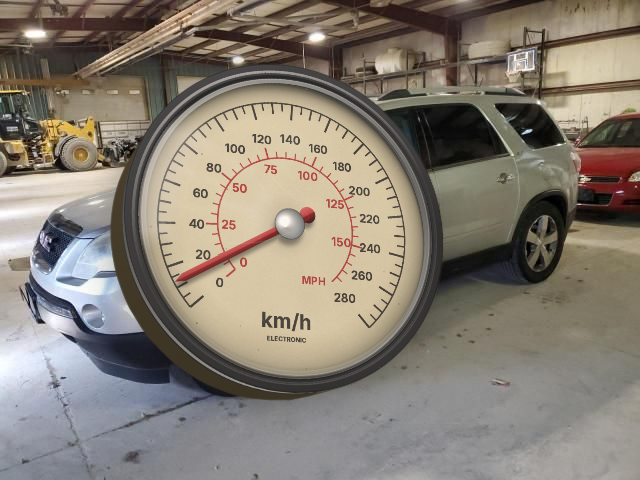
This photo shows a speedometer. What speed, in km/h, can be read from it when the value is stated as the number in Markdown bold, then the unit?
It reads **12.5** km/h
